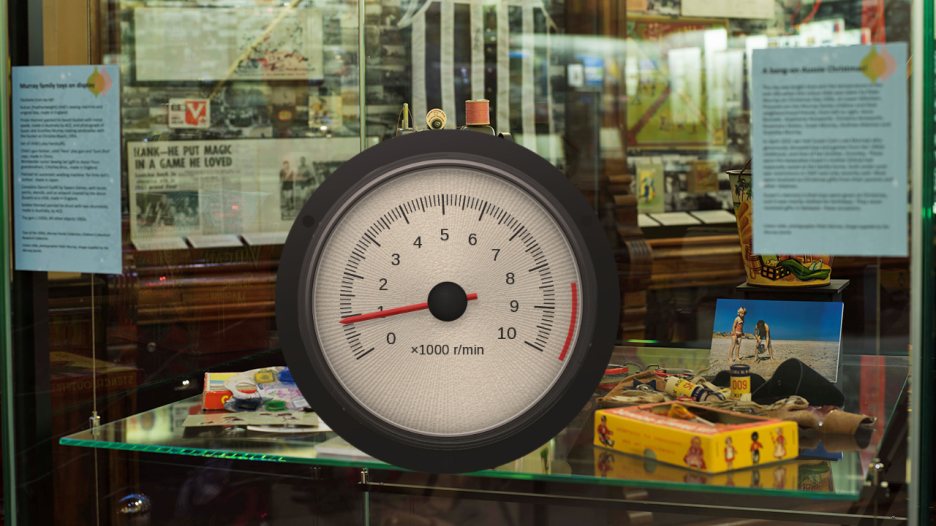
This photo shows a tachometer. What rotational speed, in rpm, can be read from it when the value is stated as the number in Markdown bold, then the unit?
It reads **900** rpm
